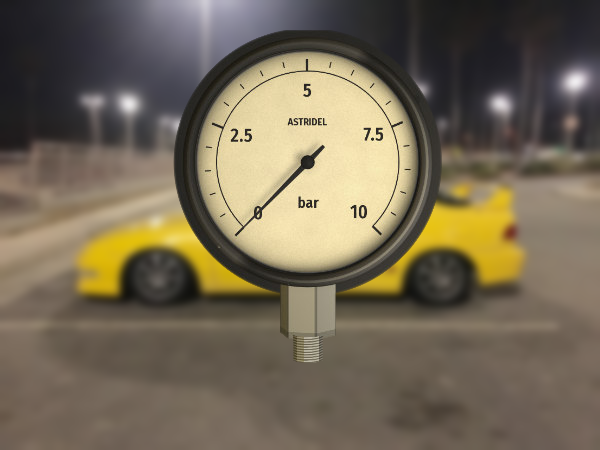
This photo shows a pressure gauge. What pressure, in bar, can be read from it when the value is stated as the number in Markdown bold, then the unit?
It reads **0** bar
